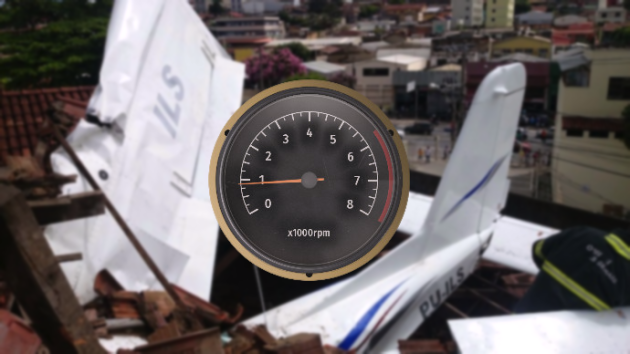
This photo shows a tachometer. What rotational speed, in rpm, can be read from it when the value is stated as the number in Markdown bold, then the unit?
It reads **875** rpm
